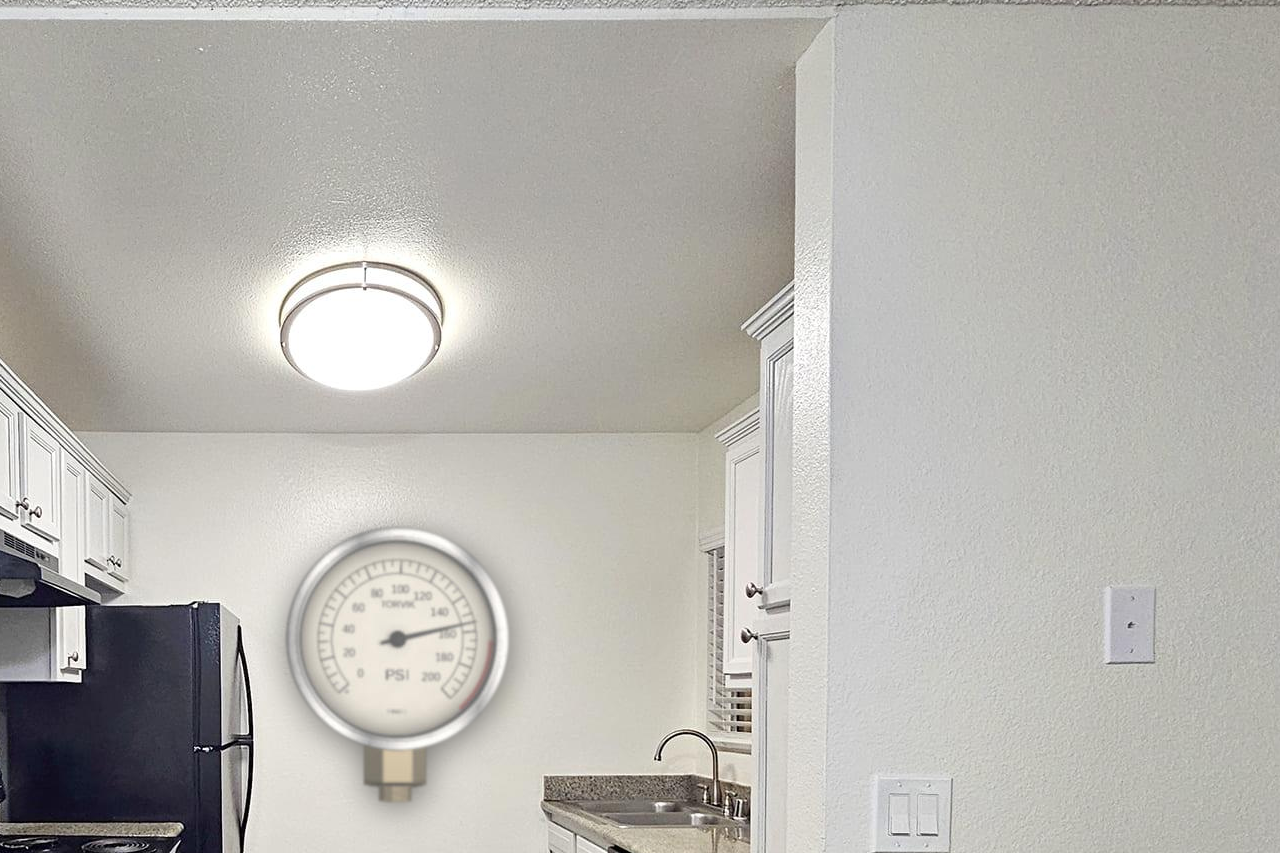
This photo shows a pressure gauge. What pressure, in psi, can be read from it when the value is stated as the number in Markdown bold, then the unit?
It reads **155** psi
